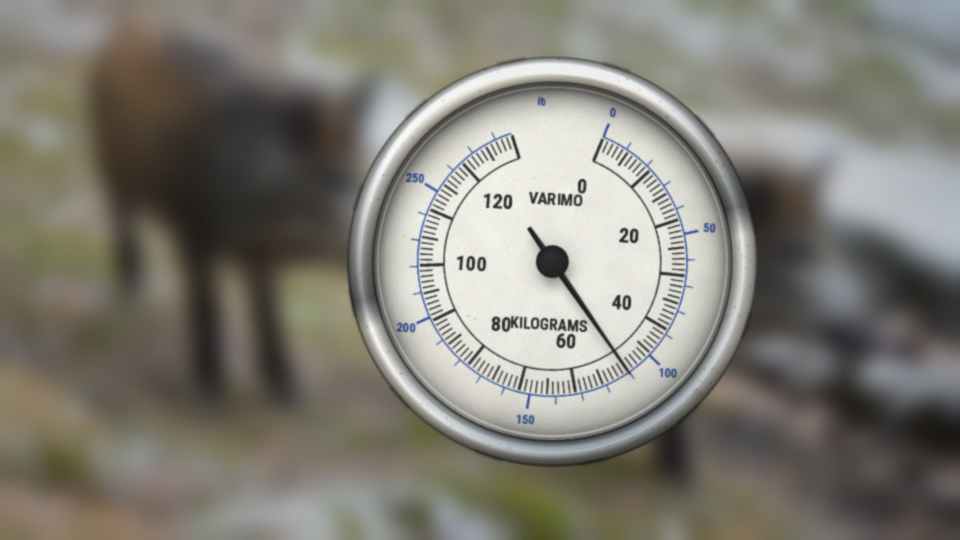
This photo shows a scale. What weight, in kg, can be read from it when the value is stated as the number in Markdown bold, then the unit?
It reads **50** kg
